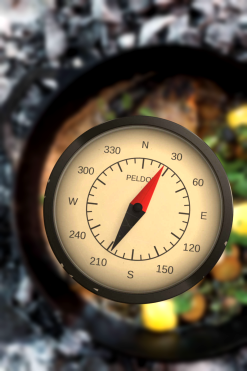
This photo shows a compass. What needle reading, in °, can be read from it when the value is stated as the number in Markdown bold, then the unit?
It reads **25** °
